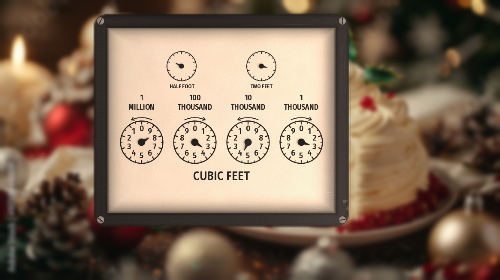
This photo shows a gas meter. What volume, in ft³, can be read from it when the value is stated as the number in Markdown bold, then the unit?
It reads **834300** ft³
